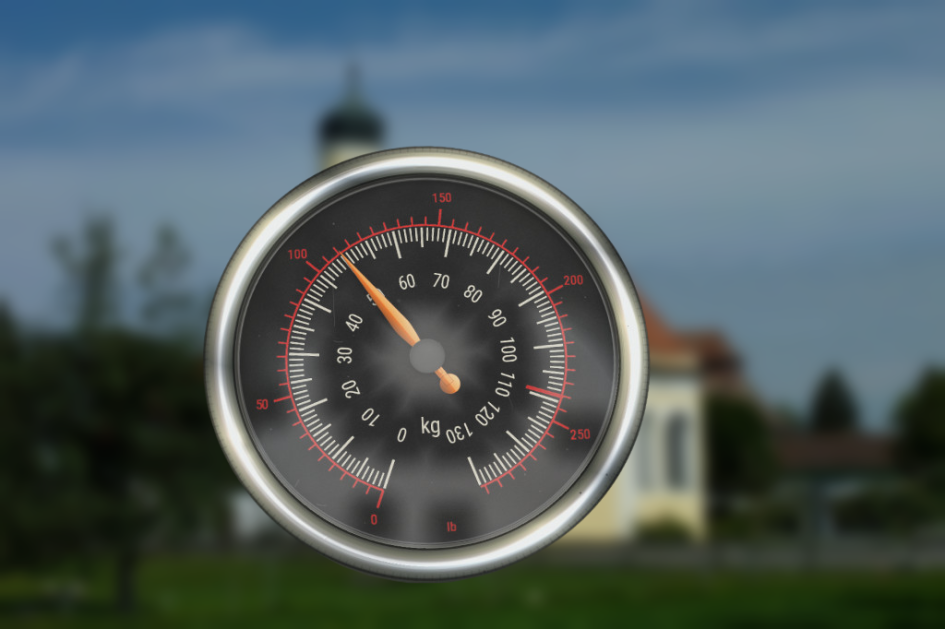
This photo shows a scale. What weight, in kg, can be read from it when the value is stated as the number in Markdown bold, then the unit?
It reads **50** kg
